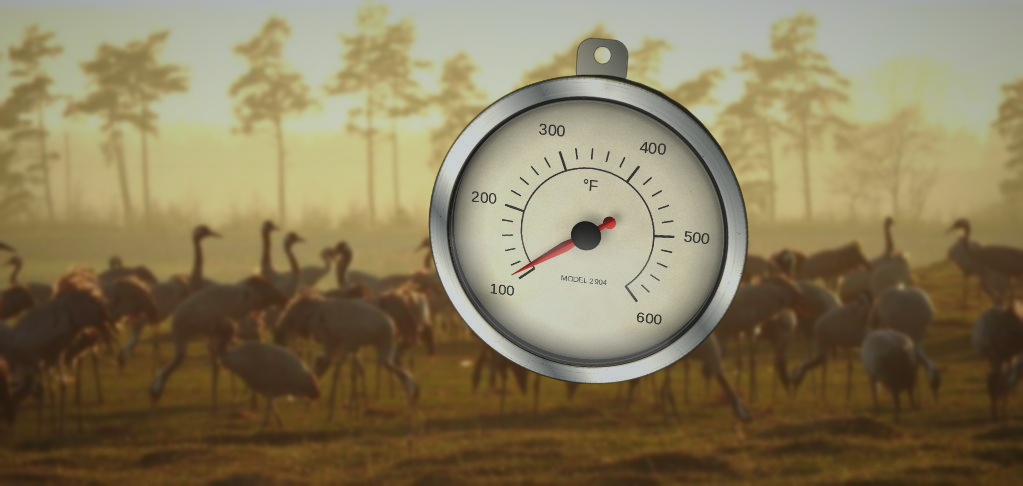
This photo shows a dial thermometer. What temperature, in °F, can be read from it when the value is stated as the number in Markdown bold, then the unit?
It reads **110** °F
